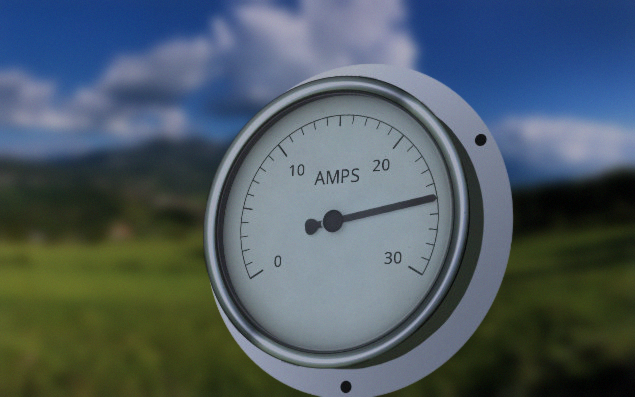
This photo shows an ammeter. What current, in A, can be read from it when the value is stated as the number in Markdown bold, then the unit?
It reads **25** A
